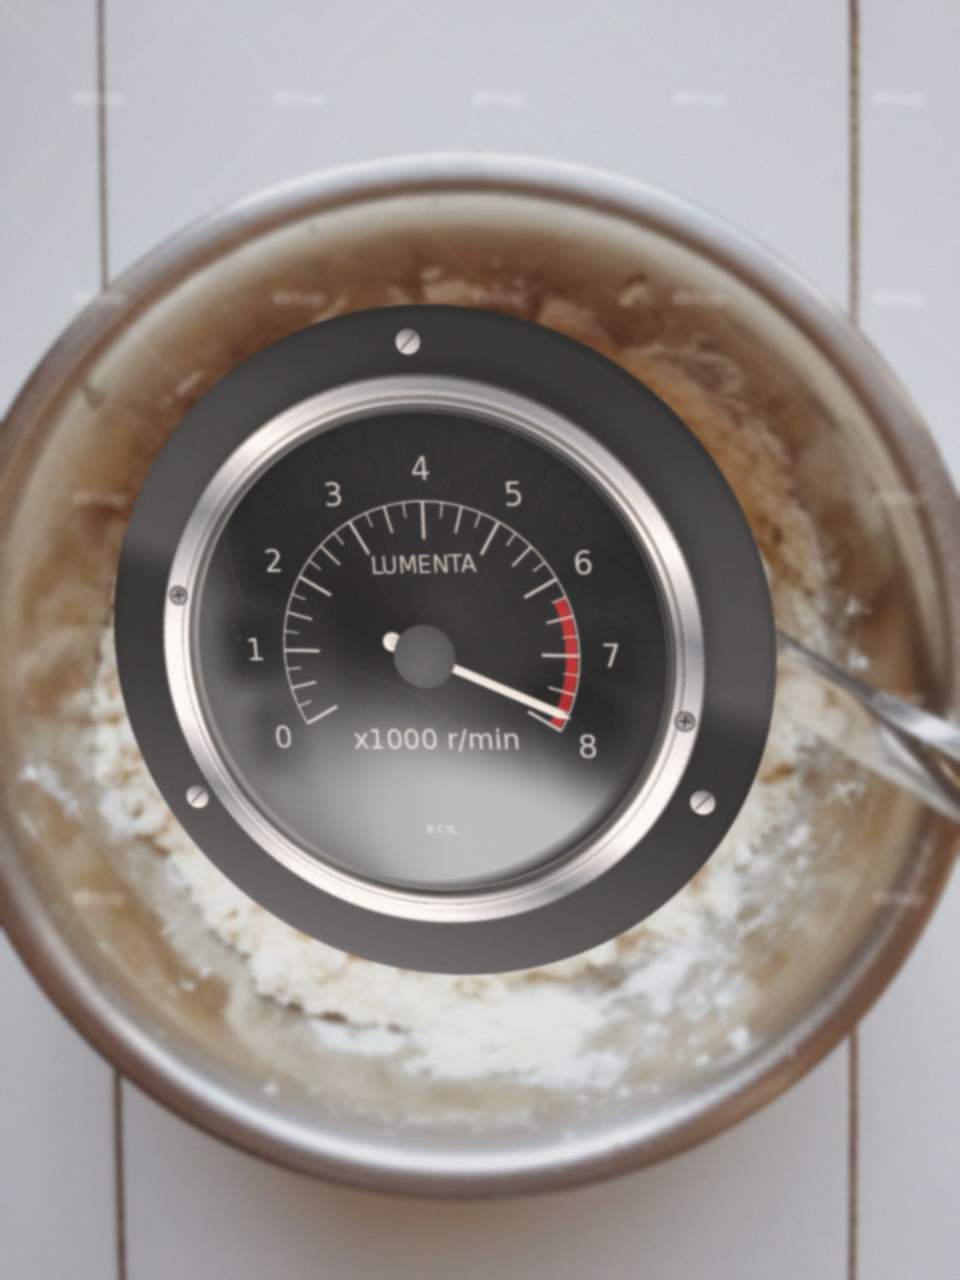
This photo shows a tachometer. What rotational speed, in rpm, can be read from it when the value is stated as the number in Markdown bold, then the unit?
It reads **7750** rpm
